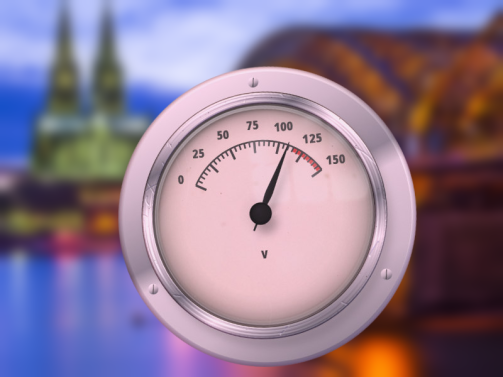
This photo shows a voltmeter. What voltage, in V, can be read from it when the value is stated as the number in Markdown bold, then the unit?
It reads **110** V
